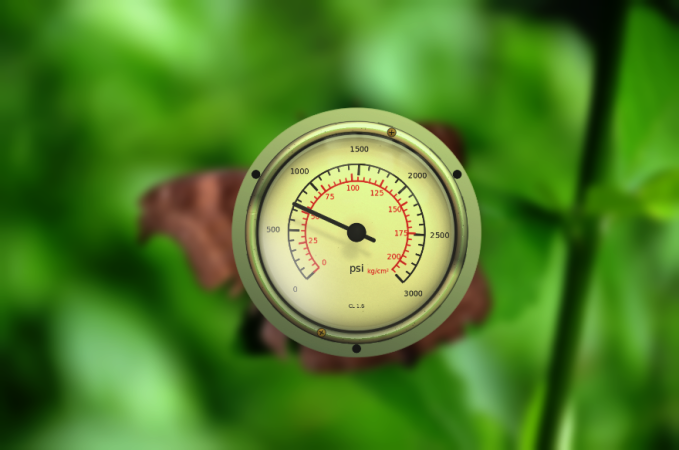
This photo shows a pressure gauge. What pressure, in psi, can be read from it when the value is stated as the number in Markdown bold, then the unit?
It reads **750** psi
